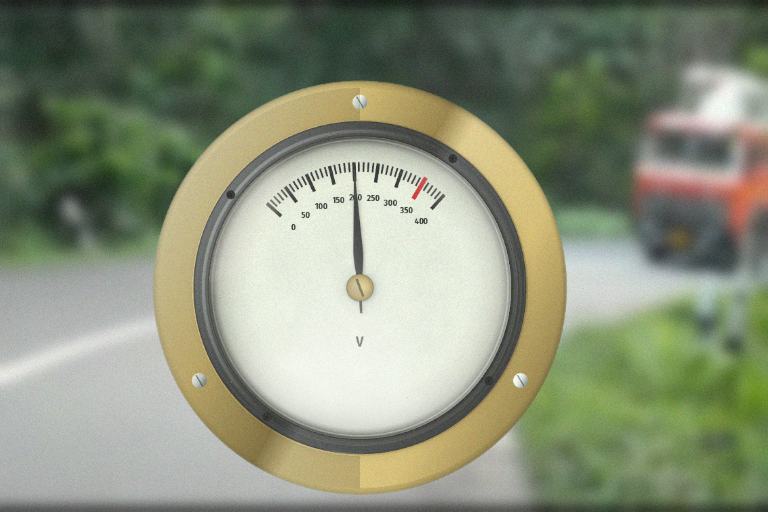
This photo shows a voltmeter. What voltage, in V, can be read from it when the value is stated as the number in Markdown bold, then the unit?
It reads **200** V
